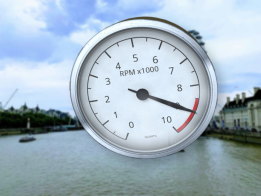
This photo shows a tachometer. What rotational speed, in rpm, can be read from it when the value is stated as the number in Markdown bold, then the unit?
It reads **9000** rpm
